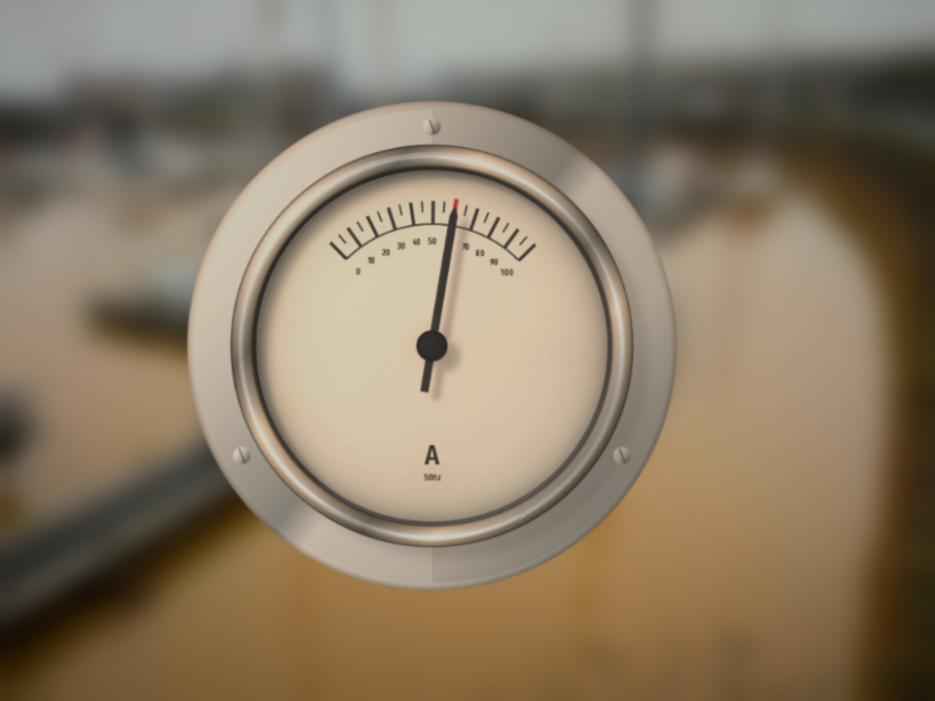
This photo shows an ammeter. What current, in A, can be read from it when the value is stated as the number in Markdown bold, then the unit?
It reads **60** A
